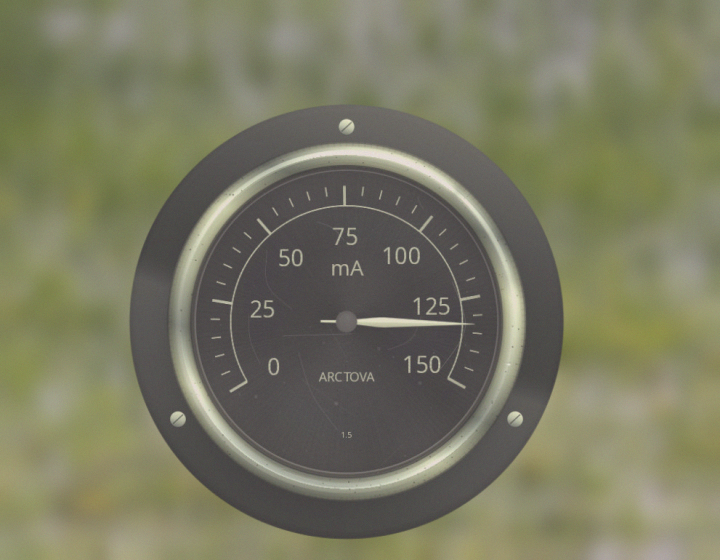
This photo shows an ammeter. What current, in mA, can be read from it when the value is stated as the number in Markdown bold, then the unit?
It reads **132.5** mA
